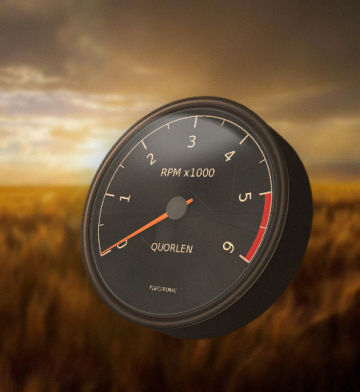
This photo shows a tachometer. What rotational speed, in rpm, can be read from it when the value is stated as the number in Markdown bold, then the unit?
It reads **0** rpm
